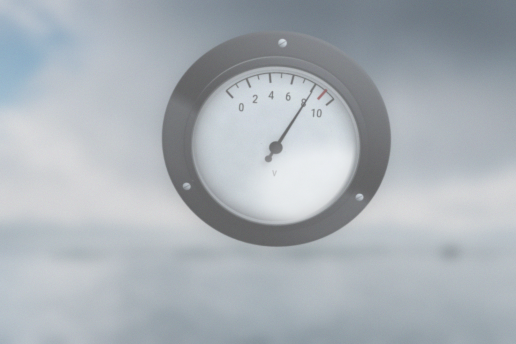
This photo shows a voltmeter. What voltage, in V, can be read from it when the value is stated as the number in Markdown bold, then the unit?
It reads **8** V
